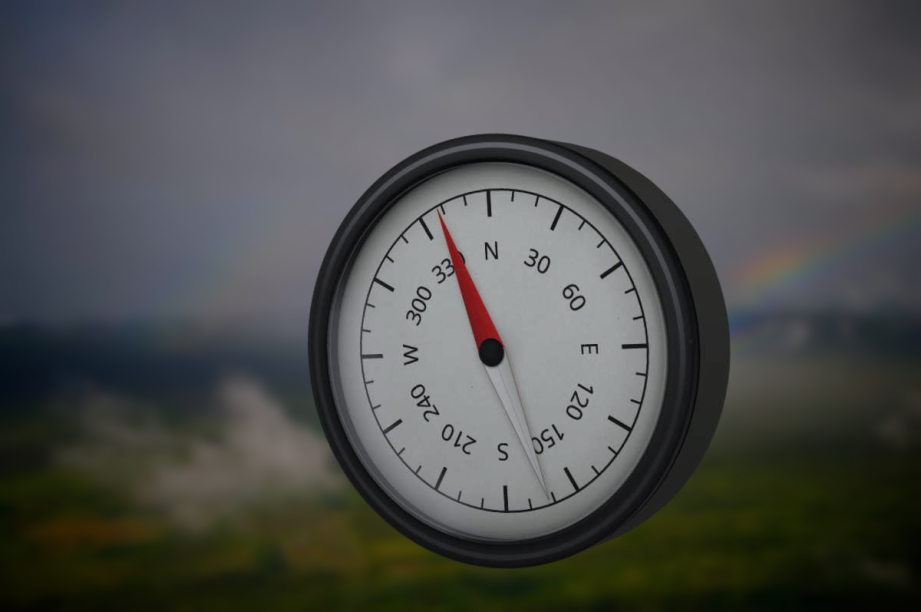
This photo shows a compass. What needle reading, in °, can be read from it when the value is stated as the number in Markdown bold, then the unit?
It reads **340** °
